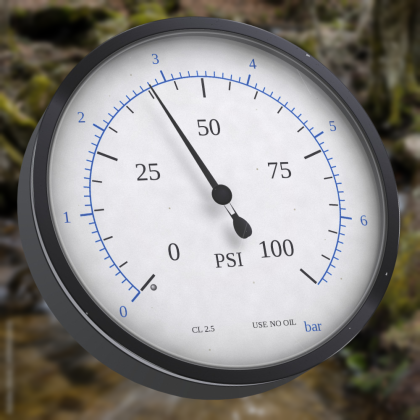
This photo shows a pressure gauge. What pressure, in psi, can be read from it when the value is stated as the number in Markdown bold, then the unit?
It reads **40** psi
